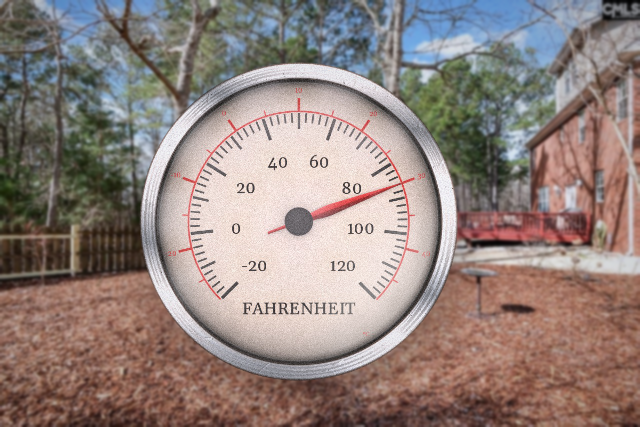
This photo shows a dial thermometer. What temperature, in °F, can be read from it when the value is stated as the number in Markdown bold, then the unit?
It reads **86** °F
